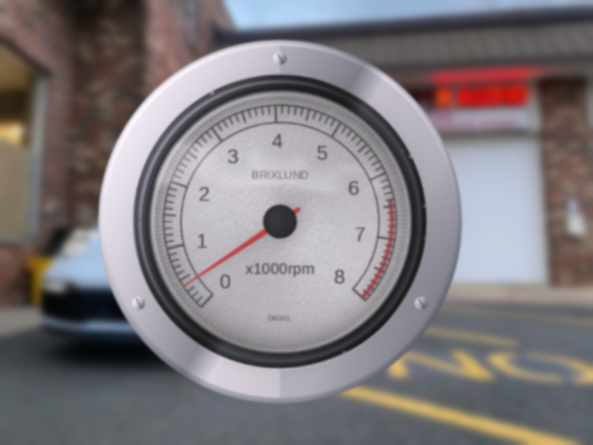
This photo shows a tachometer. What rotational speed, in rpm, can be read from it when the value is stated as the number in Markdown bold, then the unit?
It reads **400** rpm
